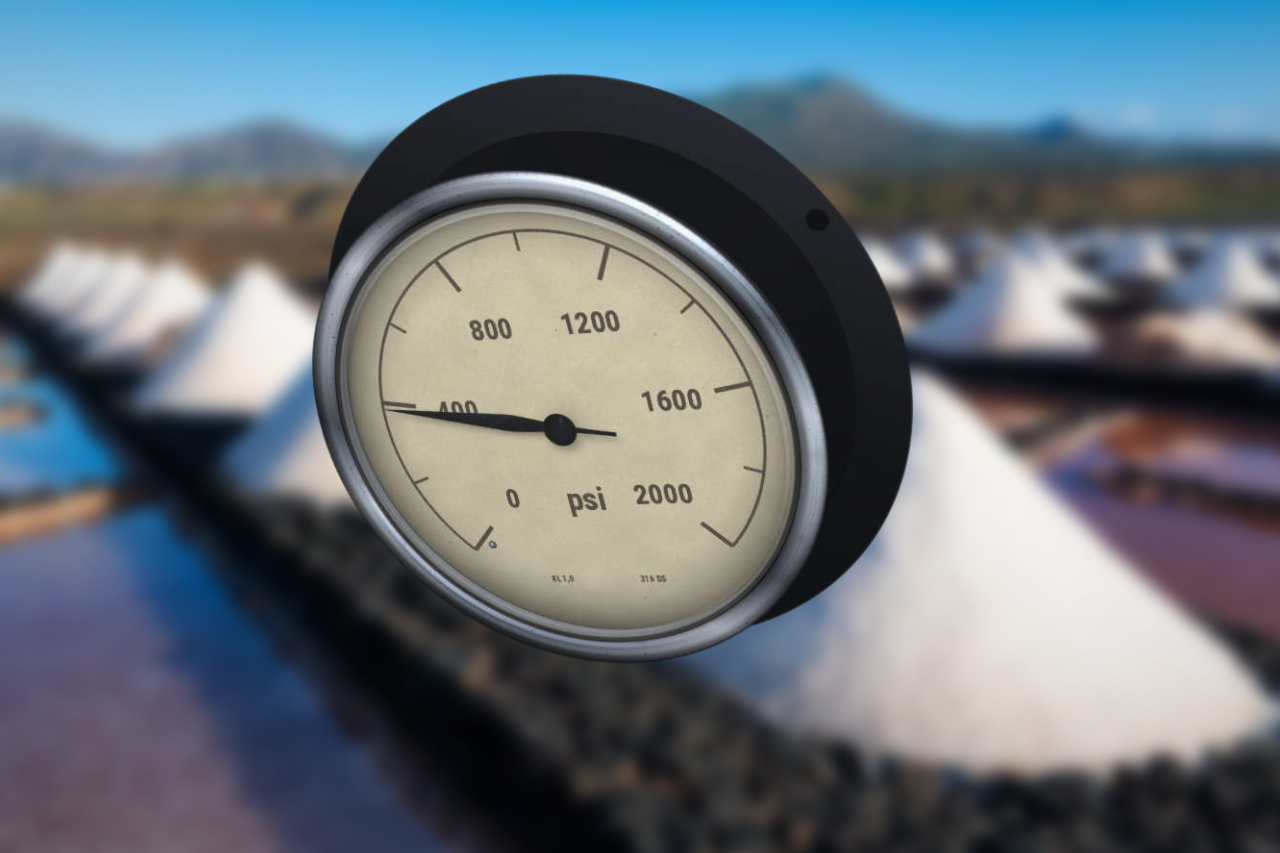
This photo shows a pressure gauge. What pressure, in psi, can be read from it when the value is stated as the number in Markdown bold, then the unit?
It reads **400** psi
